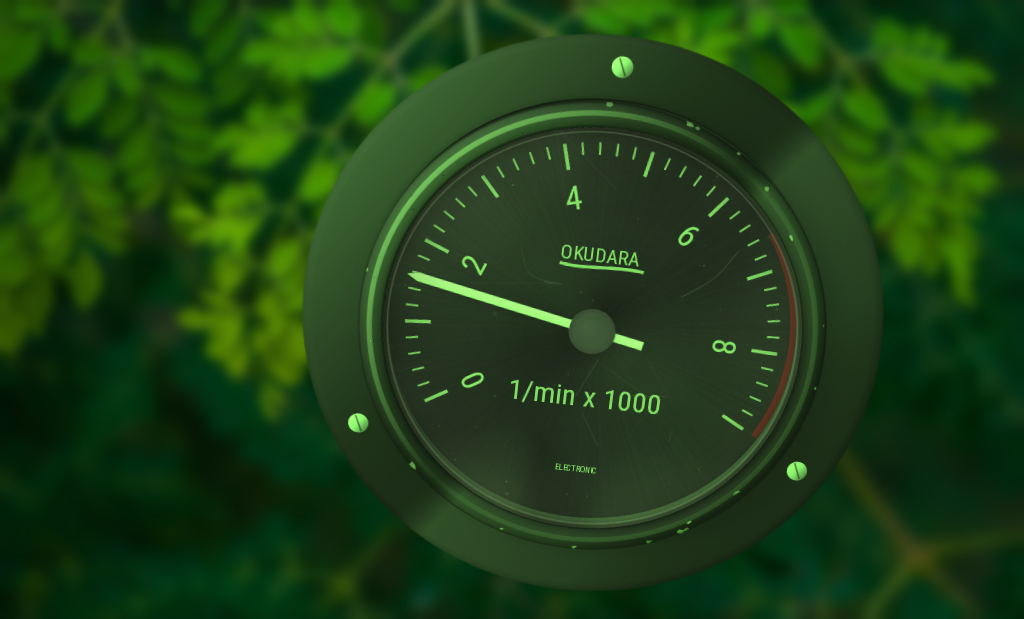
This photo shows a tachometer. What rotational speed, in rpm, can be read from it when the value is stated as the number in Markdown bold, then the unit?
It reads **1600** rpm
